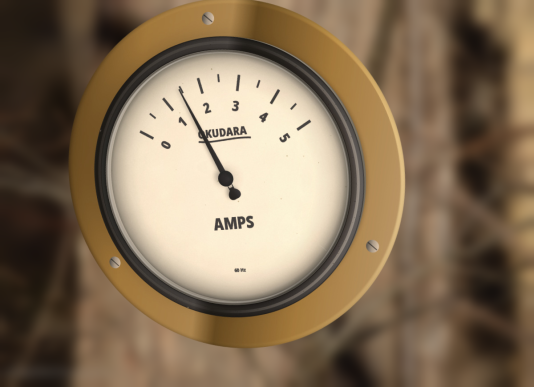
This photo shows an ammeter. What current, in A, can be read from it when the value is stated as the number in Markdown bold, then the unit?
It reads **1.5** A
